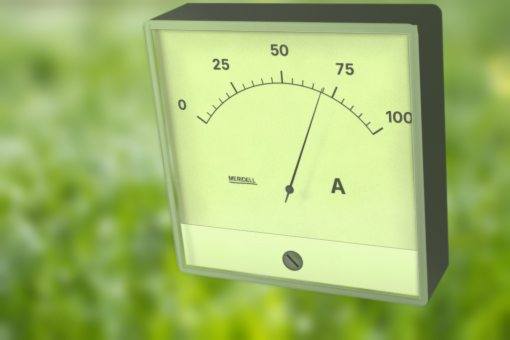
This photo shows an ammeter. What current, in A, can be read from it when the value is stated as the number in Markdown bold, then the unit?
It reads **70** A
